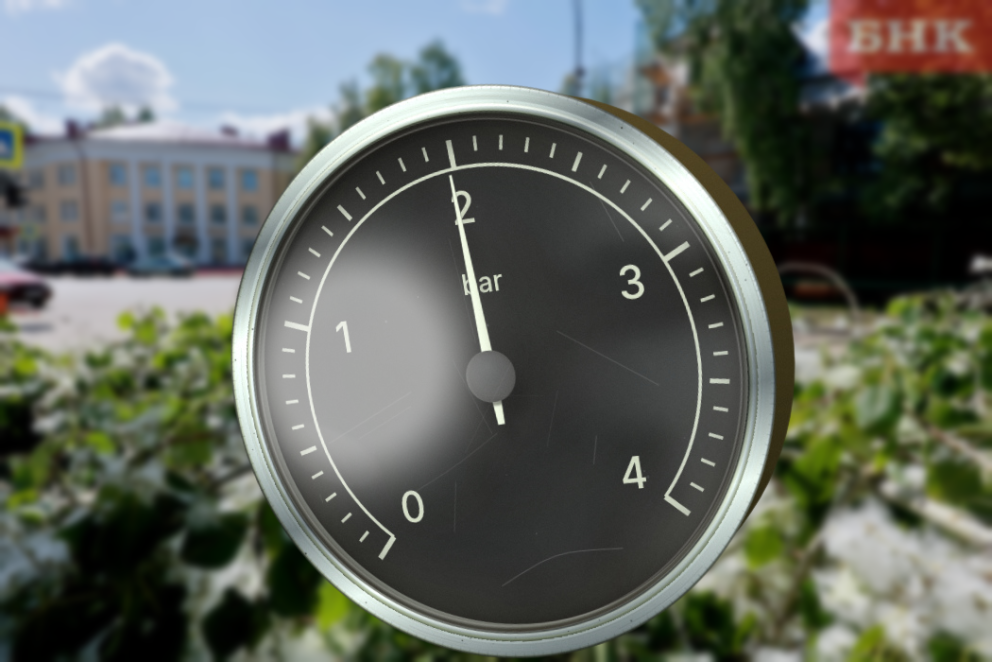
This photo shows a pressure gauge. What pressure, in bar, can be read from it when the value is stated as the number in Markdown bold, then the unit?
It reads **2** bar
